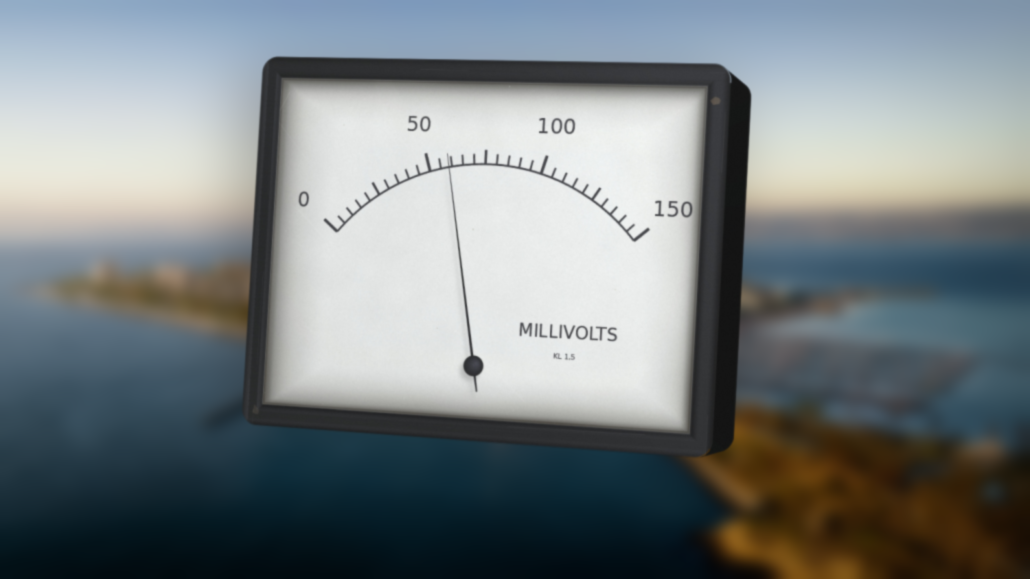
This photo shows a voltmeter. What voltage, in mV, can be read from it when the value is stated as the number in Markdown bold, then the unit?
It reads **60** mV
